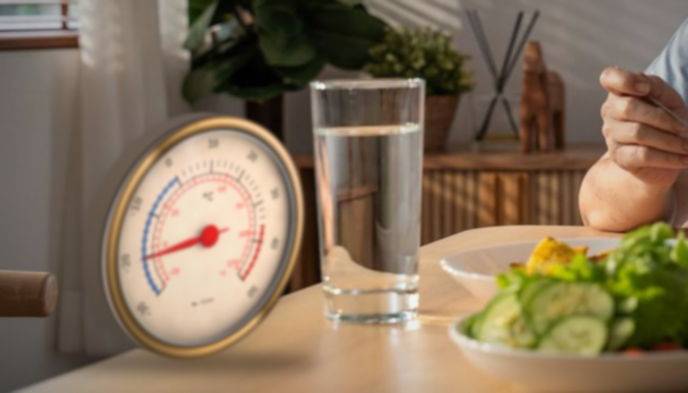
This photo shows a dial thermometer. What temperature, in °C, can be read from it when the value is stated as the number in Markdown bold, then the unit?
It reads **-20** °C
